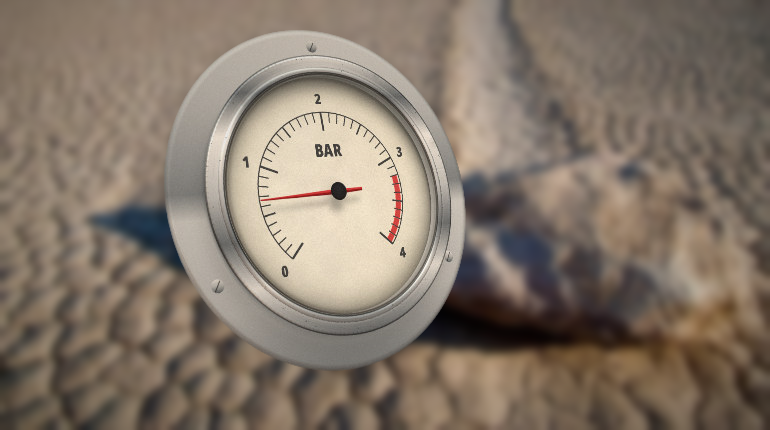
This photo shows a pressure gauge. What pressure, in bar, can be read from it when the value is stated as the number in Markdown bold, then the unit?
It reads **0.65** bar
